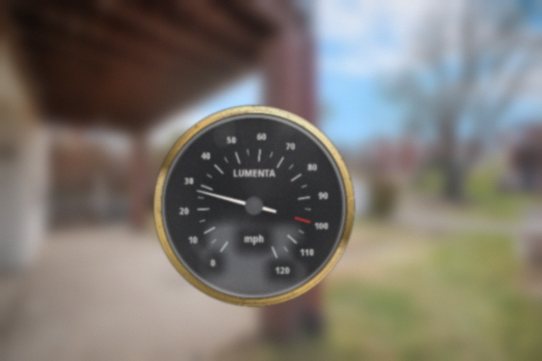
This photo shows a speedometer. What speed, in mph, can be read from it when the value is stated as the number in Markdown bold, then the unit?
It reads **27.5** mph
